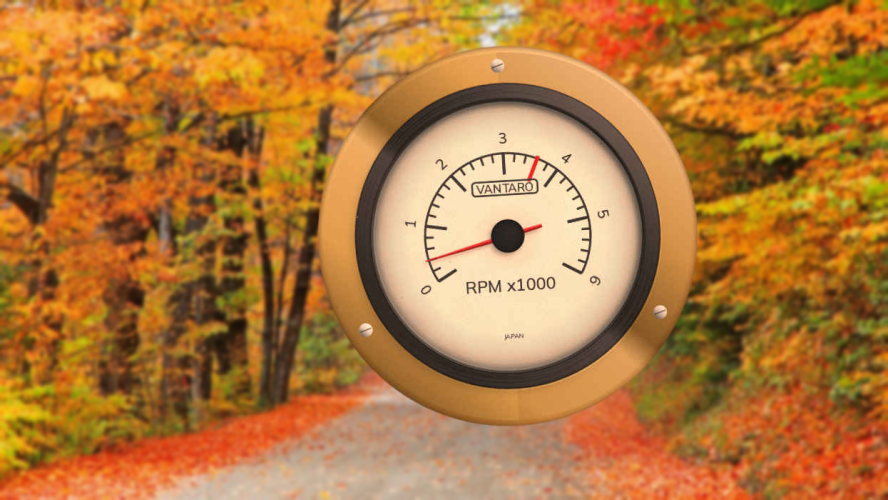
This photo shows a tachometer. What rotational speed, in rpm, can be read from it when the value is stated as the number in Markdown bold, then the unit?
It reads **400** rpm
